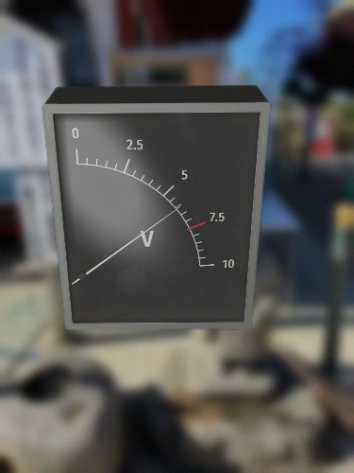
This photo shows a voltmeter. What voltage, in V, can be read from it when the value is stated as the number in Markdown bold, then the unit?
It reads **6** V
